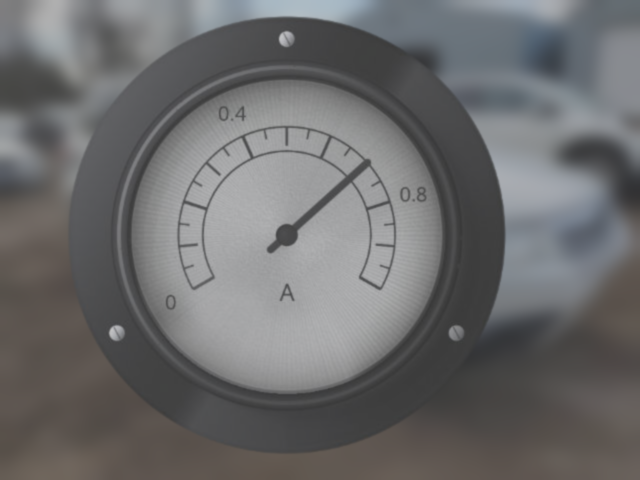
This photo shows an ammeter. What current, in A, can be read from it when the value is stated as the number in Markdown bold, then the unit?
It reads **0.7** A
